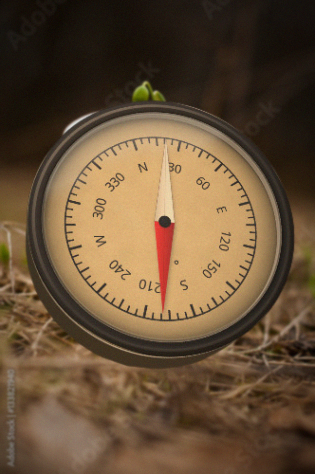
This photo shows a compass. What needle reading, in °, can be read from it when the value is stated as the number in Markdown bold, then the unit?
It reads **200** °
